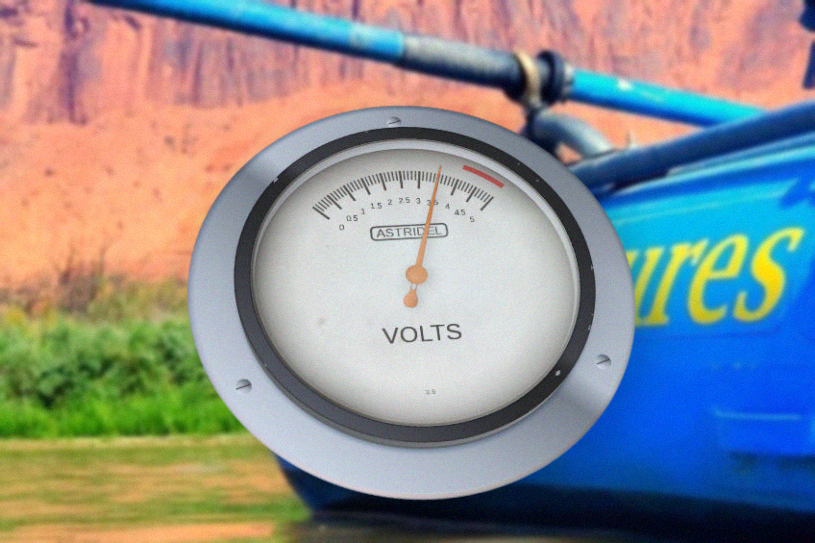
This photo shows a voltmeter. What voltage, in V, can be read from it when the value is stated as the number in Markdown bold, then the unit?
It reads **3.5** V
